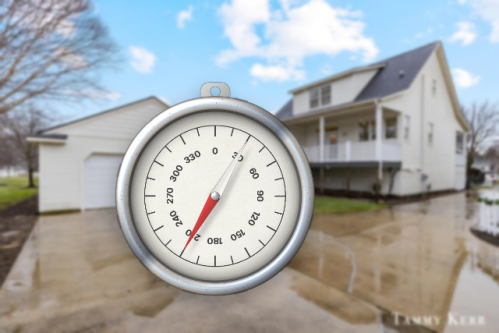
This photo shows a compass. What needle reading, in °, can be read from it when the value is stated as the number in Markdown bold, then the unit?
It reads **210** °
